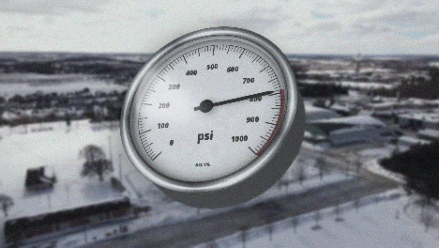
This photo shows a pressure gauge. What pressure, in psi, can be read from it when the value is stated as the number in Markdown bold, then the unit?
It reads **800** psi
